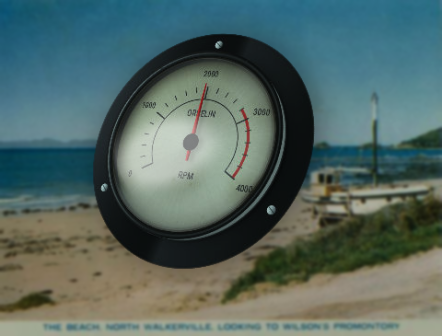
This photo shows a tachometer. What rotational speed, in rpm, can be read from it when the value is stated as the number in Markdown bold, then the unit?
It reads **2000** rpm
